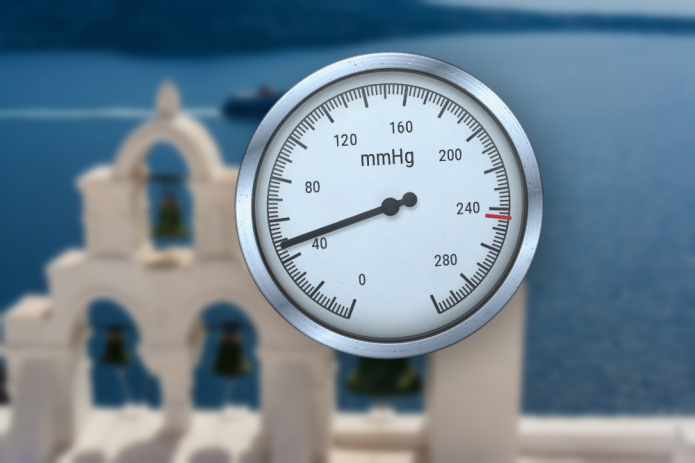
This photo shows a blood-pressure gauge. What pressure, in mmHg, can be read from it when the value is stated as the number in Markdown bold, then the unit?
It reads **48** mmHg
